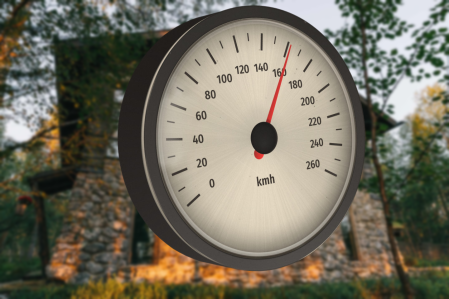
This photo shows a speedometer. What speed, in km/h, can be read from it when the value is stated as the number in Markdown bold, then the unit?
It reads **160** km/h
